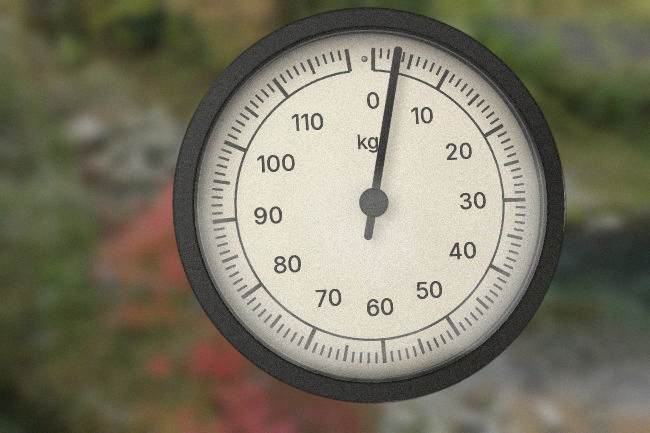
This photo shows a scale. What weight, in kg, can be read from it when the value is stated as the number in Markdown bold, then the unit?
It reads **3** kg
